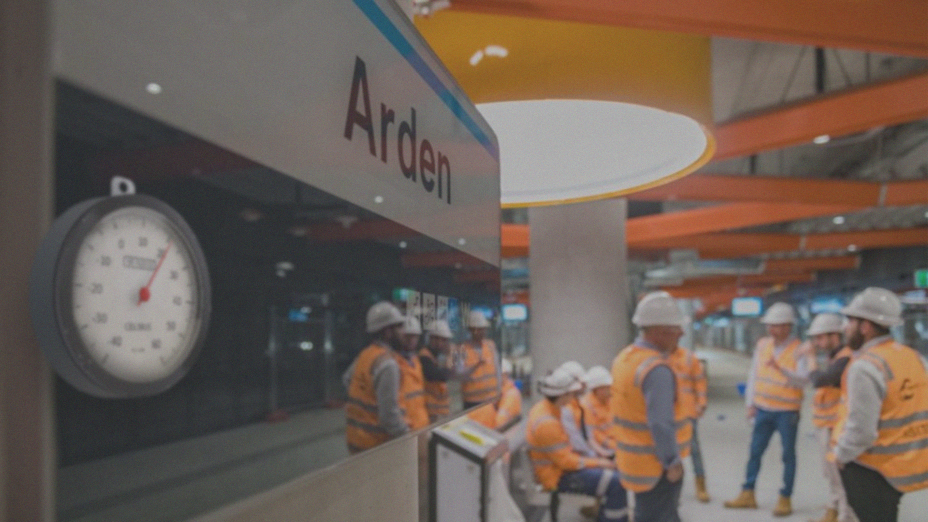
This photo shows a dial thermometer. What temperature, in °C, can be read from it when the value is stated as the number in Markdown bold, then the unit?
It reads **20** °C
